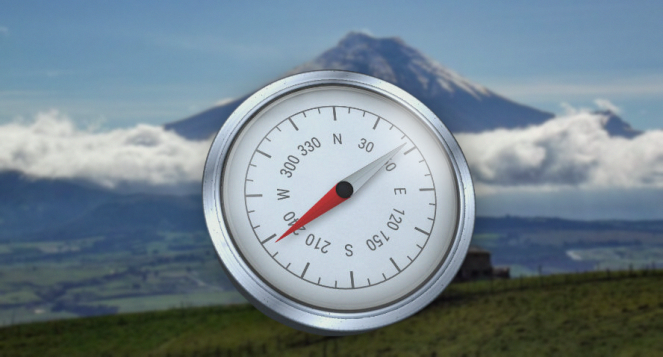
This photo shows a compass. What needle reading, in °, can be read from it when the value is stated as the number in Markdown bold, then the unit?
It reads **235** °
